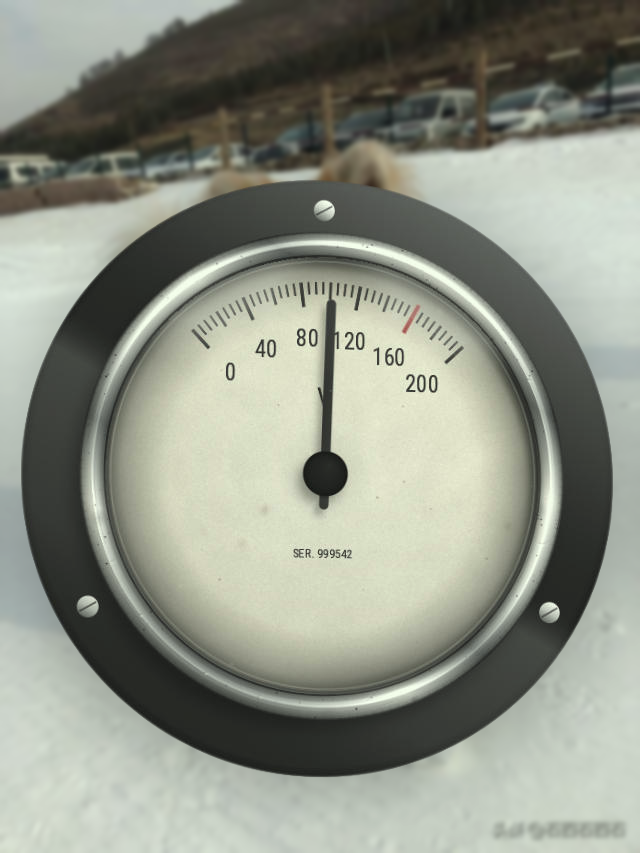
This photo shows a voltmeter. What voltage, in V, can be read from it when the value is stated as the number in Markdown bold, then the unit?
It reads **100** V
